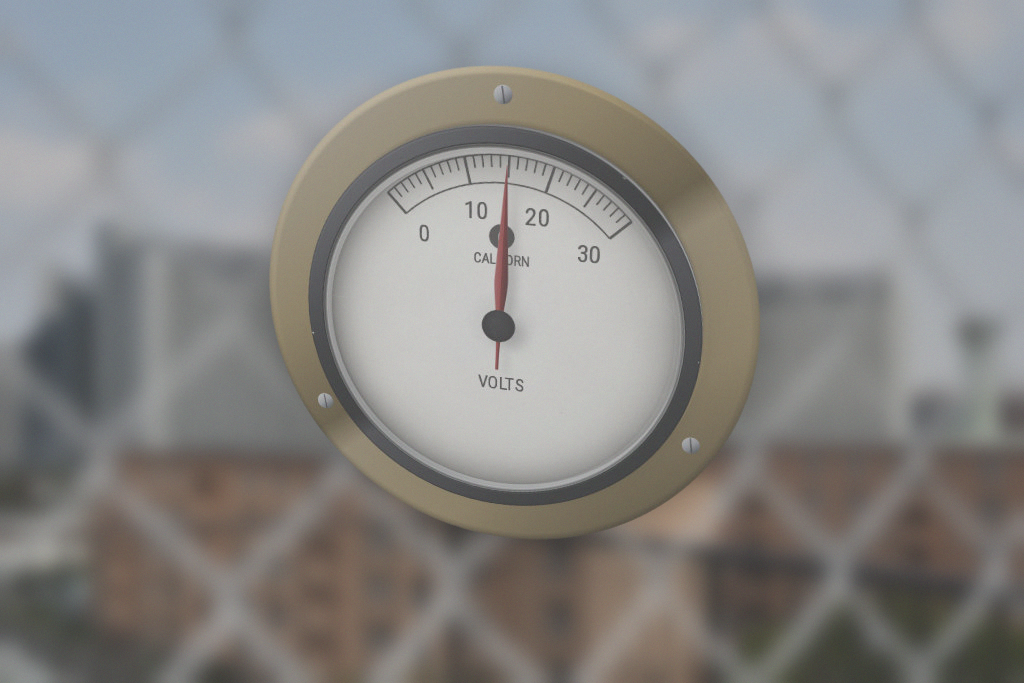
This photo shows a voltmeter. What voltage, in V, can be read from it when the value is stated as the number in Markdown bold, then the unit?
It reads **15** V
